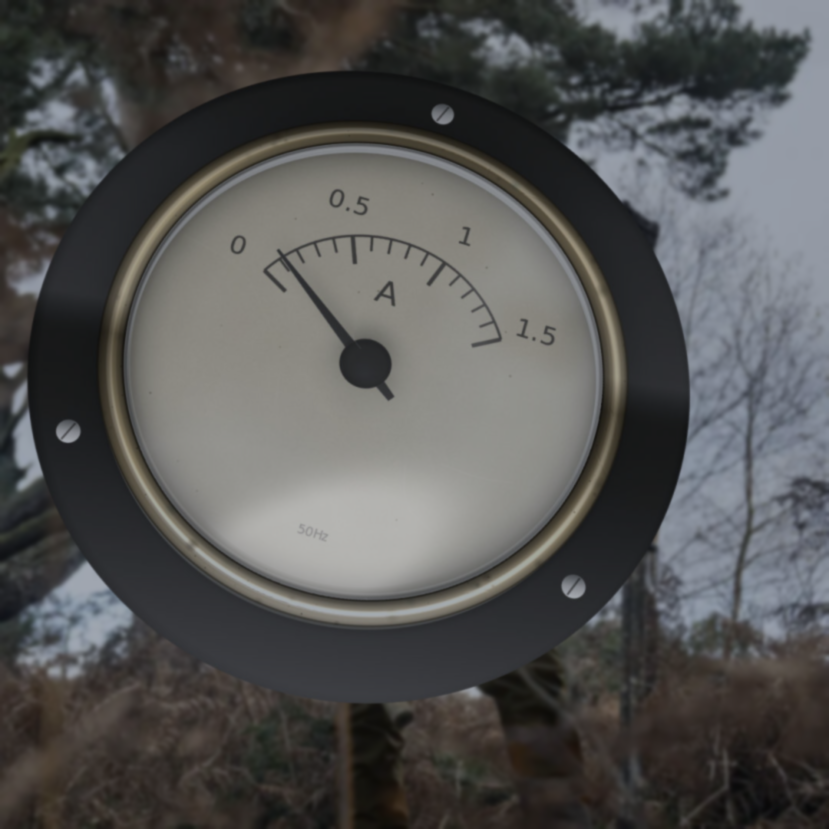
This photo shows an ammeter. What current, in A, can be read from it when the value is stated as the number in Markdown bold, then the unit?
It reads **0.1** A
